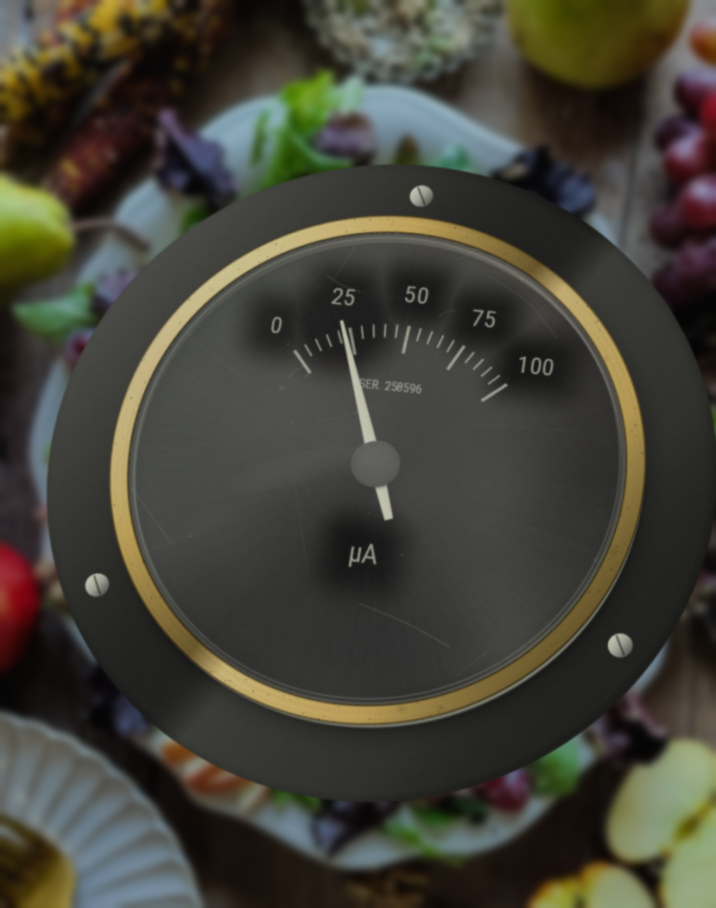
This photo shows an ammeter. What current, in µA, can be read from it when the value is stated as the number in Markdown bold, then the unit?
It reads **22.5** µA
